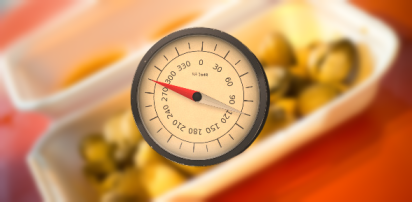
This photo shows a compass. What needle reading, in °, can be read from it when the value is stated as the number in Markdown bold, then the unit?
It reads **285** °
